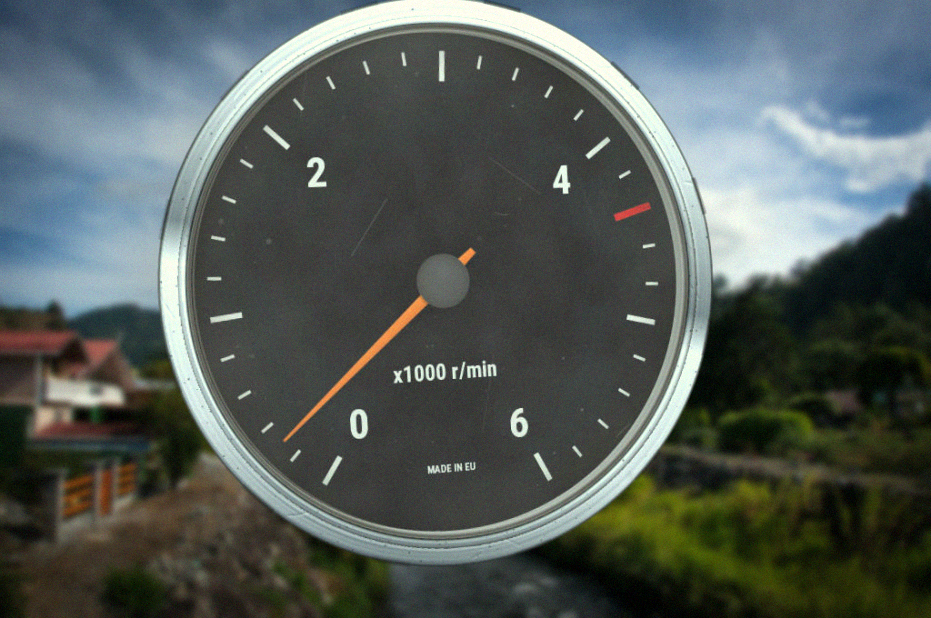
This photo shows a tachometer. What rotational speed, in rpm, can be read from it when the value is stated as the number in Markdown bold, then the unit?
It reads **300** rpm
